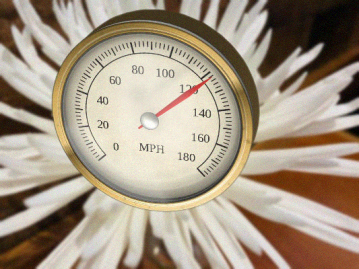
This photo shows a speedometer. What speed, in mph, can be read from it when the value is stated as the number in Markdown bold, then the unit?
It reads **122** mph
